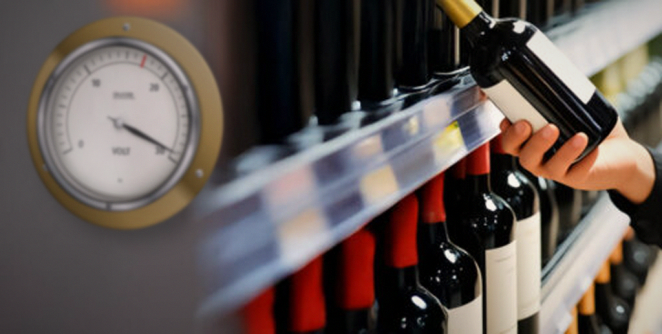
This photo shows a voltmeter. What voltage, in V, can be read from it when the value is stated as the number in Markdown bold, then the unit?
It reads **29** V
